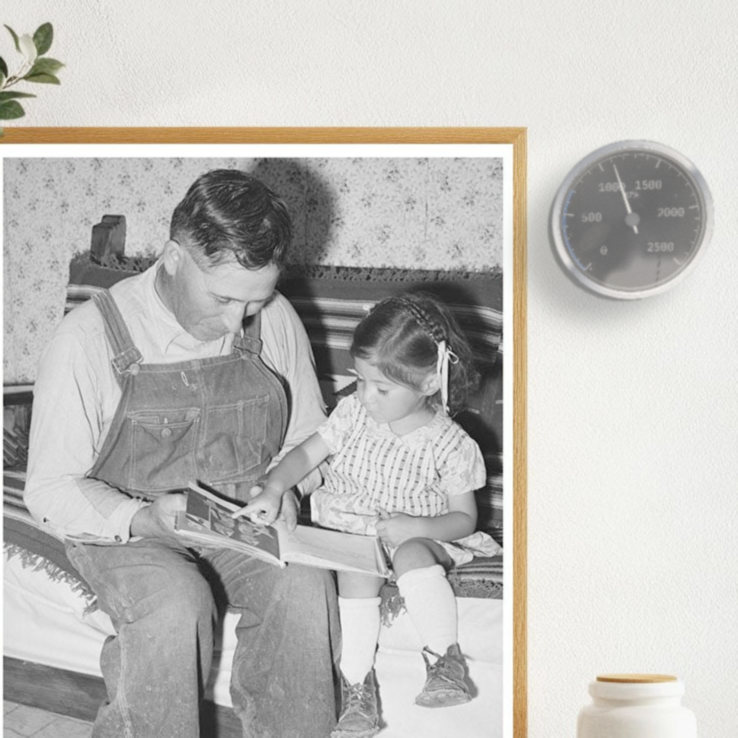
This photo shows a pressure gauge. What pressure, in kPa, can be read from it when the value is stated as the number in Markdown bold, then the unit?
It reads **1100** kPa
